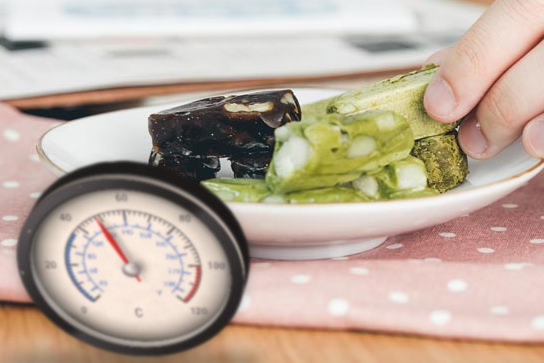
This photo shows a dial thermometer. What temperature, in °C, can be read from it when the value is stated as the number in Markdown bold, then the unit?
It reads **50** °C
